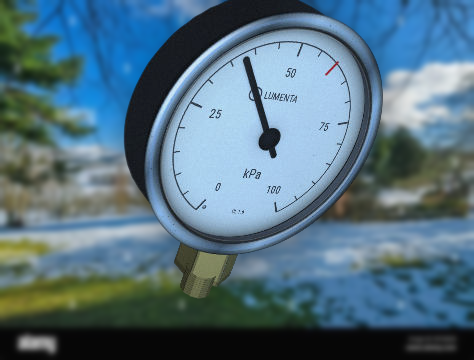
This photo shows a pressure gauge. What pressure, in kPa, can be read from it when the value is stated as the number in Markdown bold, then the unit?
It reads **37.5** kPa
